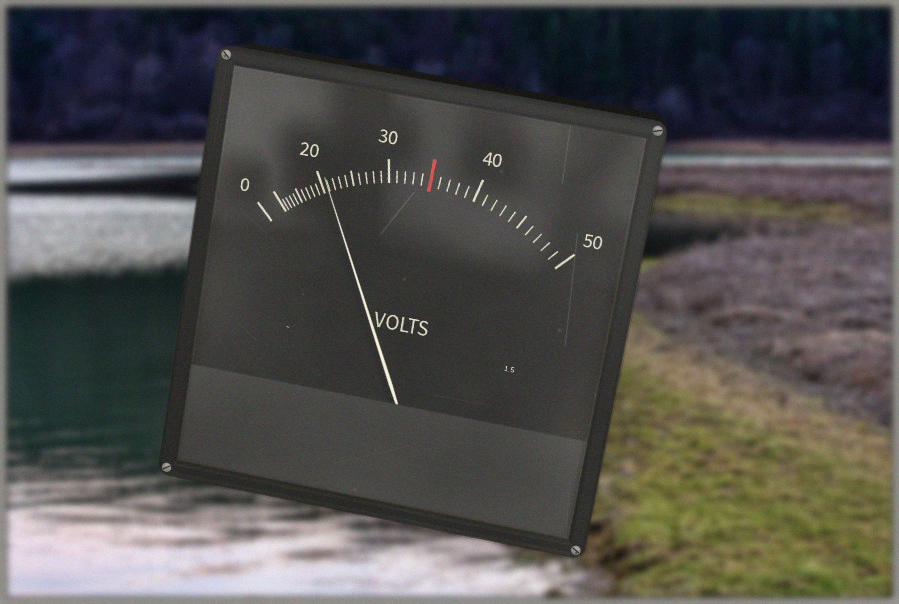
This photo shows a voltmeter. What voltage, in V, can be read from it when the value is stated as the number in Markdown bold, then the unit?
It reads **21** V
